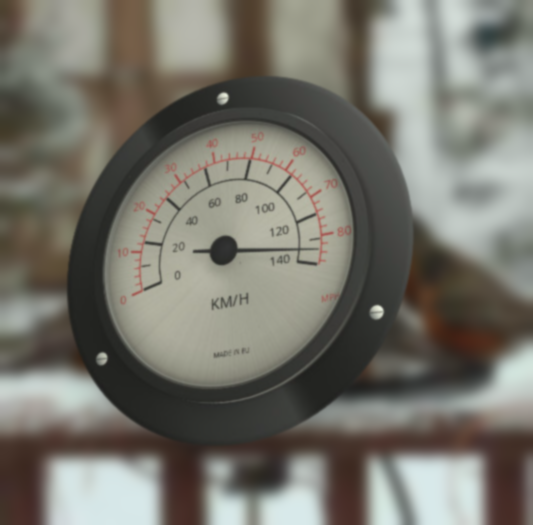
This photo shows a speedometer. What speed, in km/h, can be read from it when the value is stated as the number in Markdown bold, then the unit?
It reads **135** km/h
